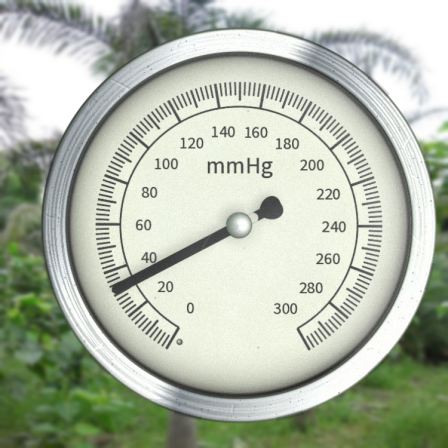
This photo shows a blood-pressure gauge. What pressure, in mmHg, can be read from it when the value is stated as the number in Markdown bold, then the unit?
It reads **32** mmHg
